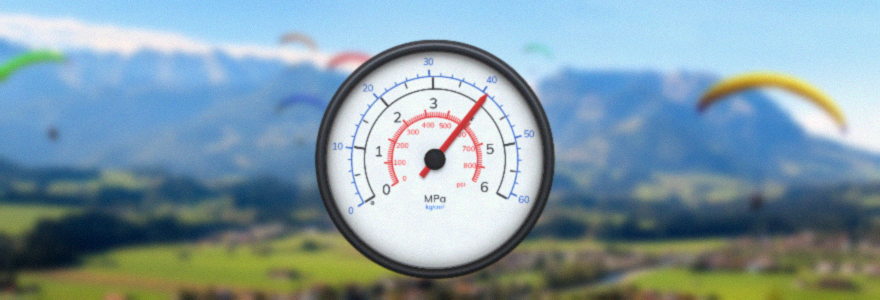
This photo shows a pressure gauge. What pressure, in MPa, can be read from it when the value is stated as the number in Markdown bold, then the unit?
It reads **4** MPa
